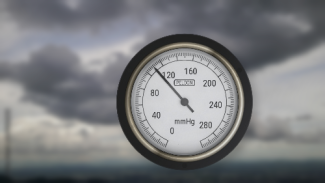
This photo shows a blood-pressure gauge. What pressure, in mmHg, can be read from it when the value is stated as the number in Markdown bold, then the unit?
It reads **110** mmHg
